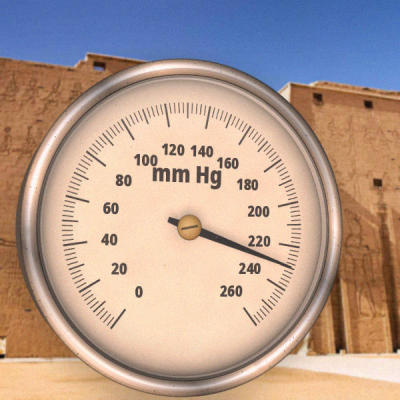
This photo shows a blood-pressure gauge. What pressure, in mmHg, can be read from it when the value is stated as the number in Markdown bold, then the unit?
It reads **230** mmHg
